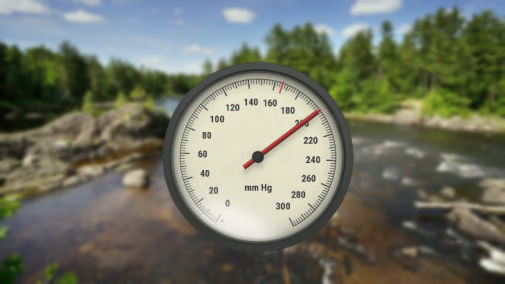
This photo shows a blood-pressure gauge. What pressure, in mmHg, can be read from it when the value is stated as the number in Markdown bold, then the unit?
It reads **200** mmHg
